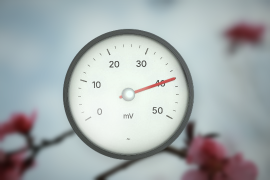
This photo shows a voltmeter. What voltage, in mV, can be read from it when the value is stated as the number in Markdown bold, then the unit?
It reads **40** mV
